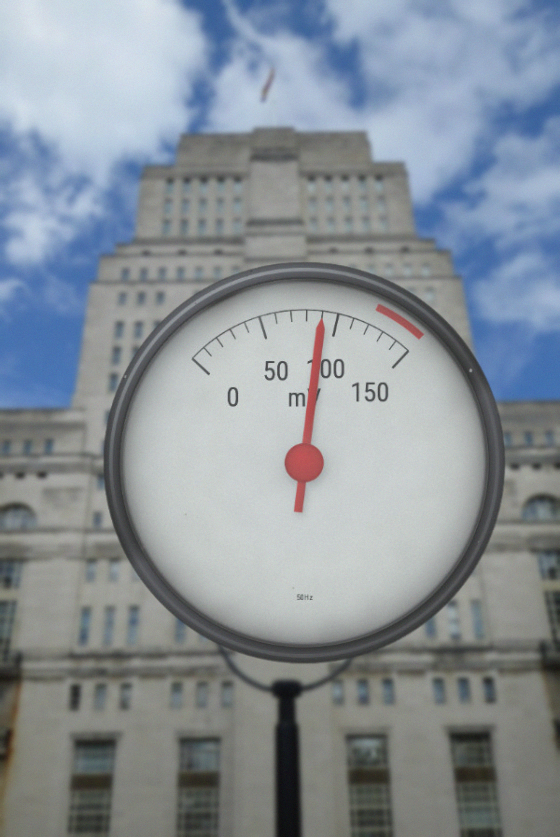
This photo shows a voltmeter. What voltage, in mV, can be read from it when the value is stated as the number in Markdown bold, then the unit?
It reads **90** mV
